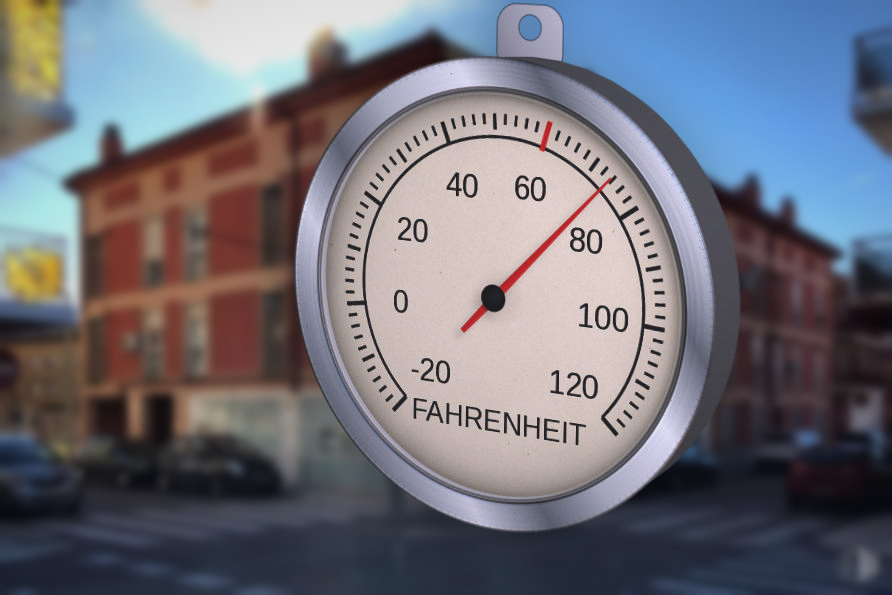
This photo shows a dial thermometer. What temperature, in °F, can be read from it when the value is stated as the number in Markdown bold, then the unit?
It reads **74** °F
